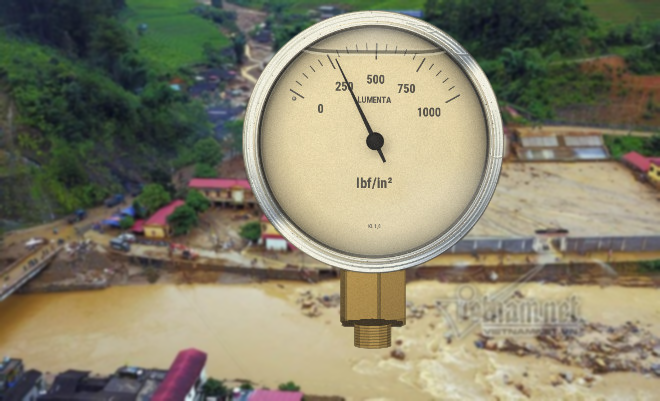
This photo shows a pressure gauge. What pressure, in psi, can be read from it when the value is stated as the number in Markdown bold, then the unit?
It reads **275** psi
